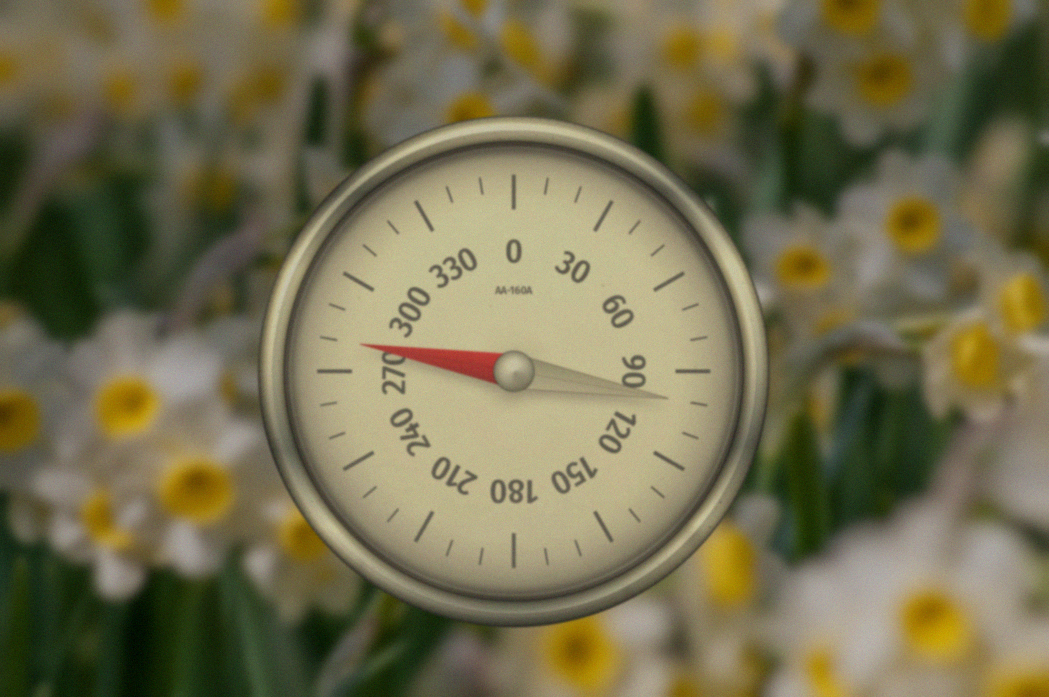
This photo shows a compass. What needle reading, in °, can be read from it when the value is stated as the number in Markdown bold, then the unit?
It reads **280** °
